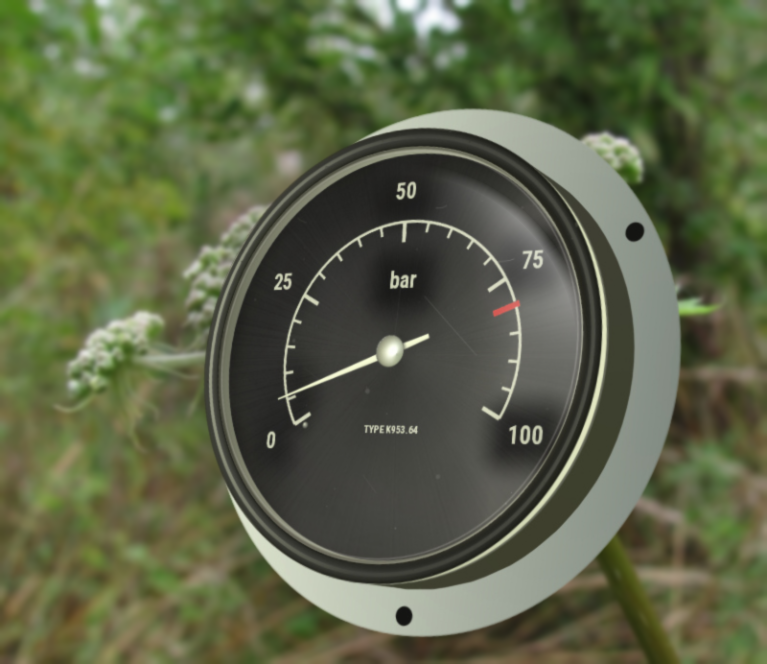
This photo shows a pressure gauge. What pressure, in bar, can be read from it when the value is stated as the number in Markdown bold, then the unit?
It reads **5** bar
